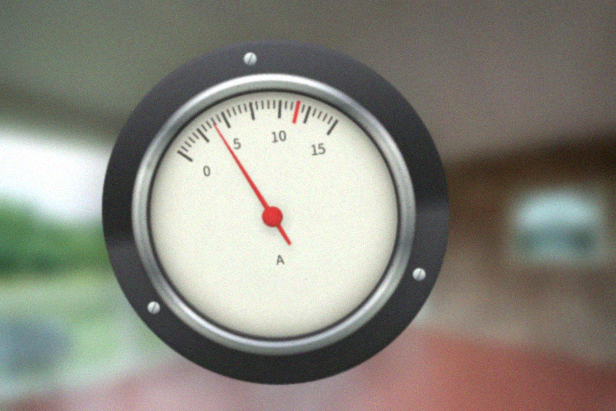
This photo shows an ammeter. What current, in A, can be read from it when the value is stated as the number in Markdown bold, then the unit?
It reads **4** A
